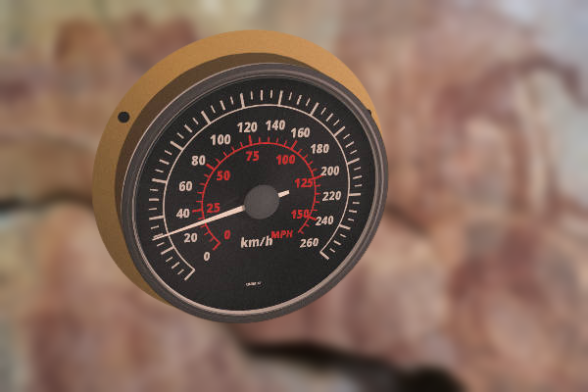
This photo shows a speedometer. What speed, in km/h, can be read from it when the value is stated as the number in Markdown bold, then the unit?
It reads **30** km/h
